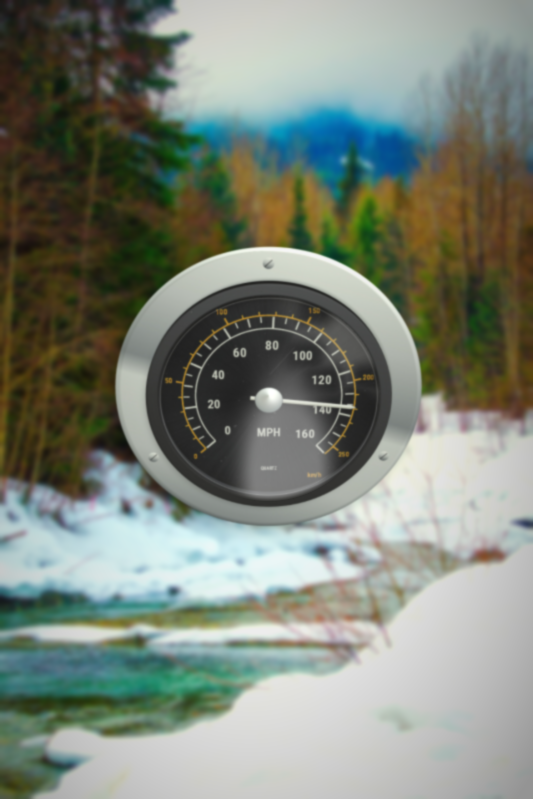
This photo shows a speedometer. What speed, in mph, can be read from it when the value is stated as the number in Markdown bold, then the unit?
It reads **135** mph
